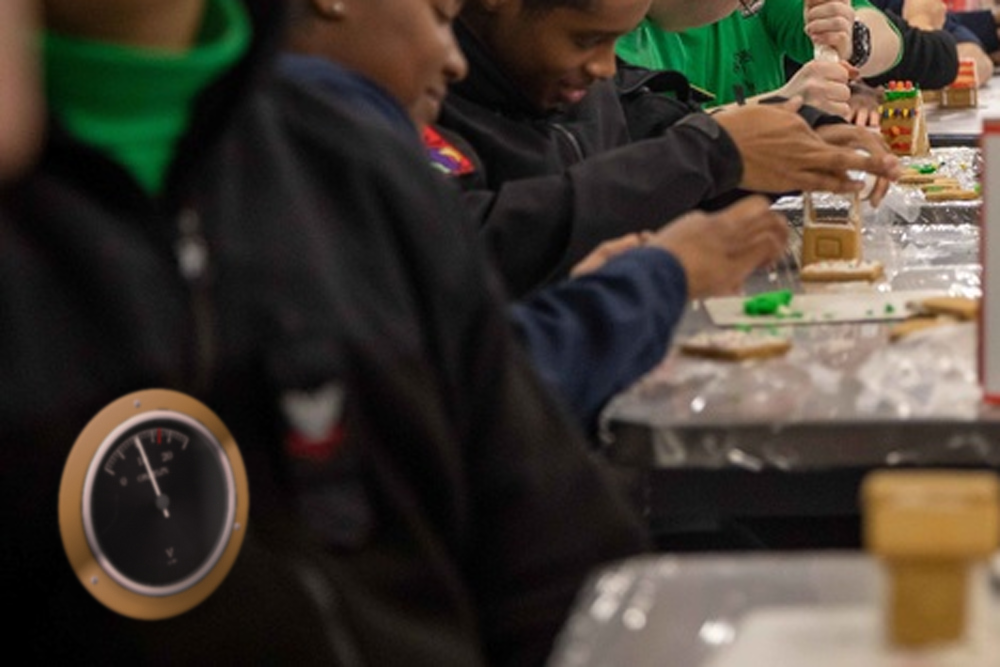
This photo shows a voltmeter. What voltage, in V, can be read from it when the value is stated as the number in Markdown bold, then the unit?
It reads **10** V
